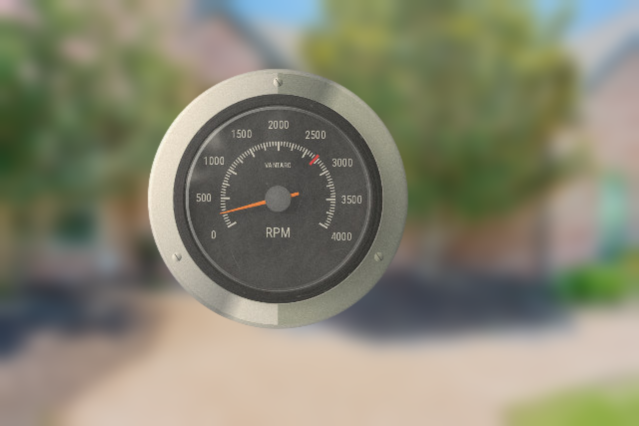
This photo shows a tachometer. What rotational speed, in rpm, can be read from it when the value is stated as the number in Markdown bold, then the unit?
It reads **250** rpm
